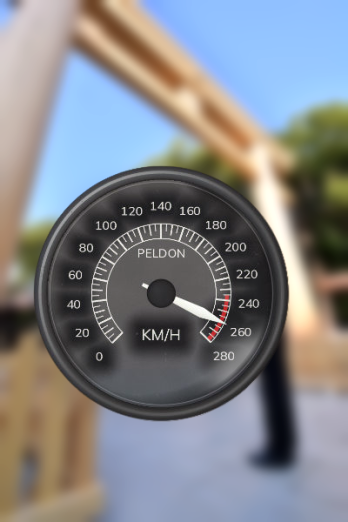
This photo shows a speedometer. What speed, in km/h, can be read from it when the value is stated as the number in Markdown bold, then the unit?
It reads **260** km/h
